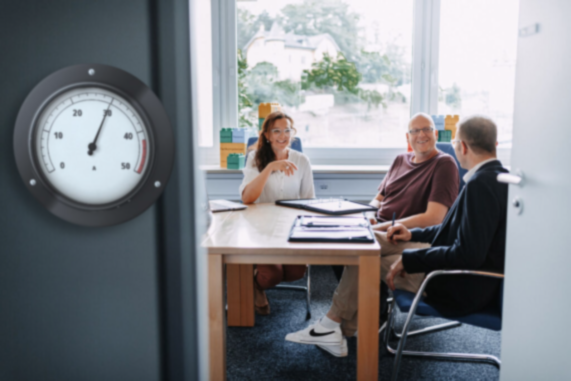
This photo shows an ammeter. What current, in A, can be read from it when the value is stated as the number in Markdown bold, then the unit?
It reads **30** A
